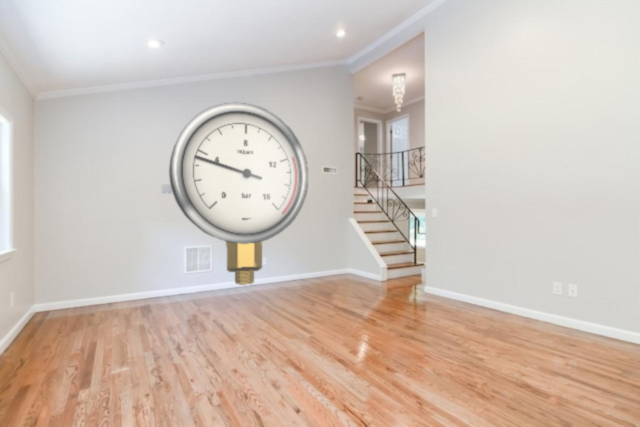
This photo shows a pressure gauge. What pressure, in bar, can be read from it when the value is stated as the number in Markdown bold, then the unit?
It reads **3.5** bar
